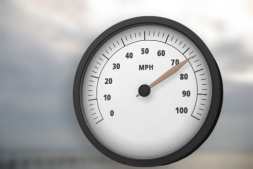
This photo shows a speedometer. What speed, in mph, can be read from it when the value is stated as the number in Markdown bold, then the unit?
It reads **74** mph
